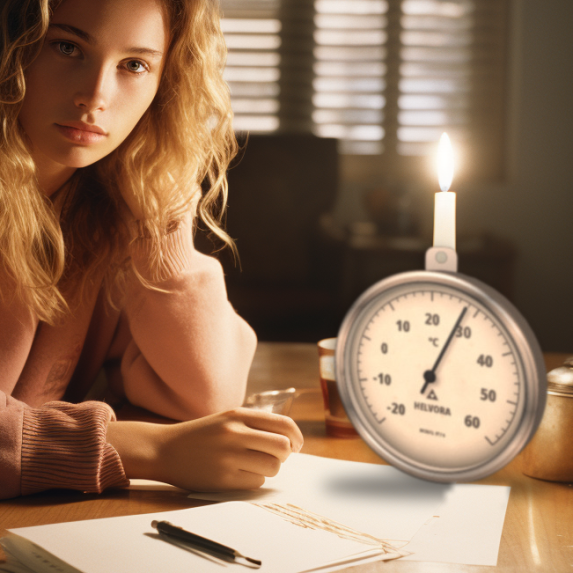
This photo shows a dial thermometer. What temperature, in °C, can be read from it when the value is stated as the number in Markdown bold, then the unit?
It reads **28** °C
